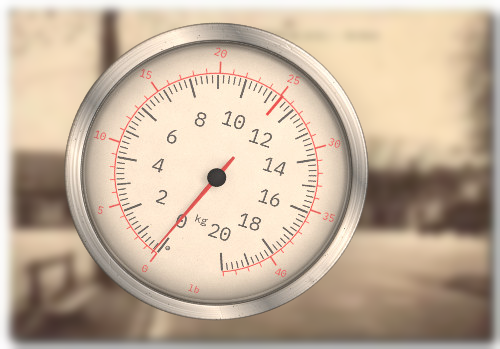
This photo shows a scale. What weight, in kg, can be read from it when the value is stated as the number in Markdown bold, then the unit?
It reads **0.2** kg
